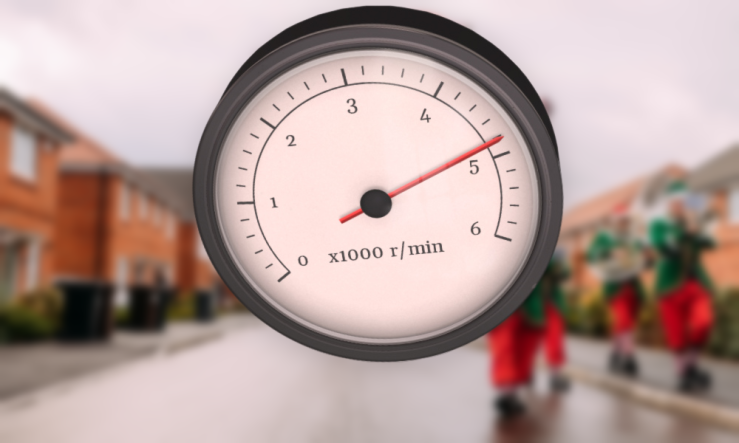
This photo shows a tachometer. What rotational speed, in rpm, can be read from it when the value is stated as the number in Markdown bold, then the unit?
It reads **4800** rpm
